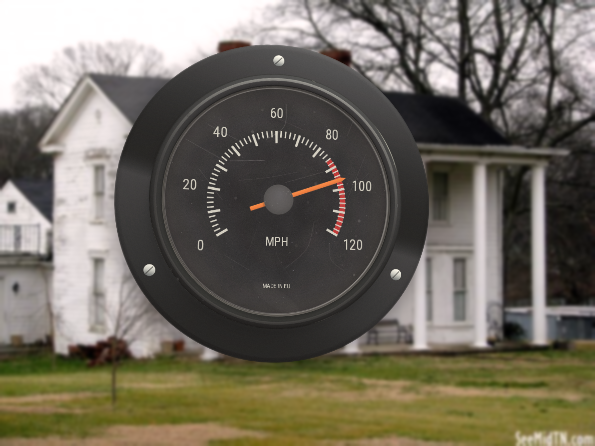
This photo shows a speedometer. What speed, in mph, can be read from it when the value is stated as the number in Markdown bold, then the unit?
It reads **96** mph
